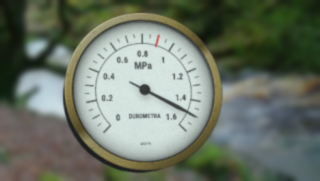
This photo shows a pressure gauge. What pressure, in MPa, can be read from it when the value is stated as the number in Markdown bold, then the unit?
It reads **1.5** MPa
